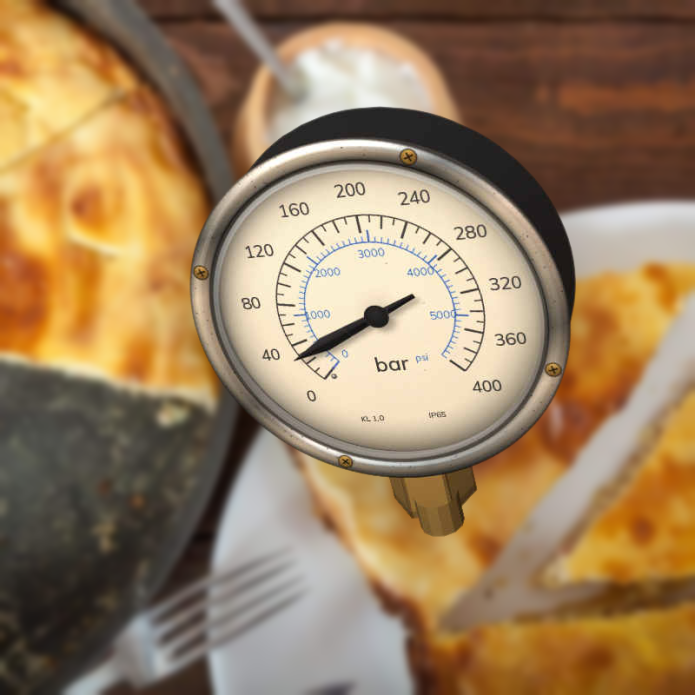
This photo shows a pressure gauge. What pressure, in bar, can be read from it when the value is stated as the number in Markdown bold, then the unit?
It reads **30** bar
